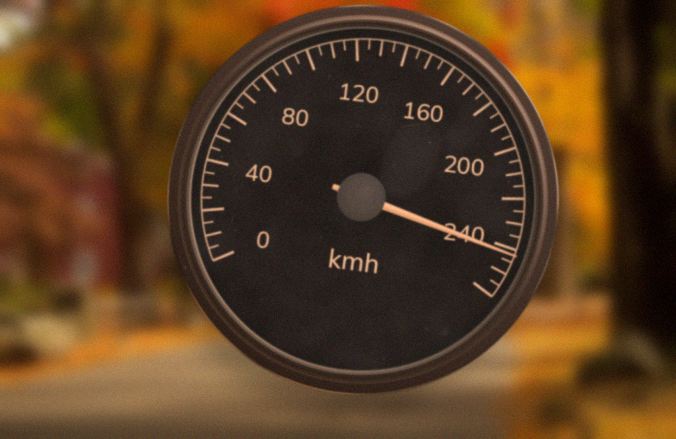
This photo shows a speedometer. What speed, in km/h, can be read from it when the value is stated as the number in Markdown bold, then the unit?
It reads **242.5** km/h
